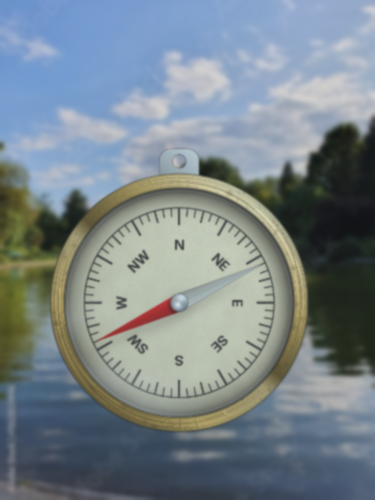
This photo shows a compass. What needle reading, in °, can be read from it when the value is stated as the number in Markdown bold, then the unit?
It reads **245** °
